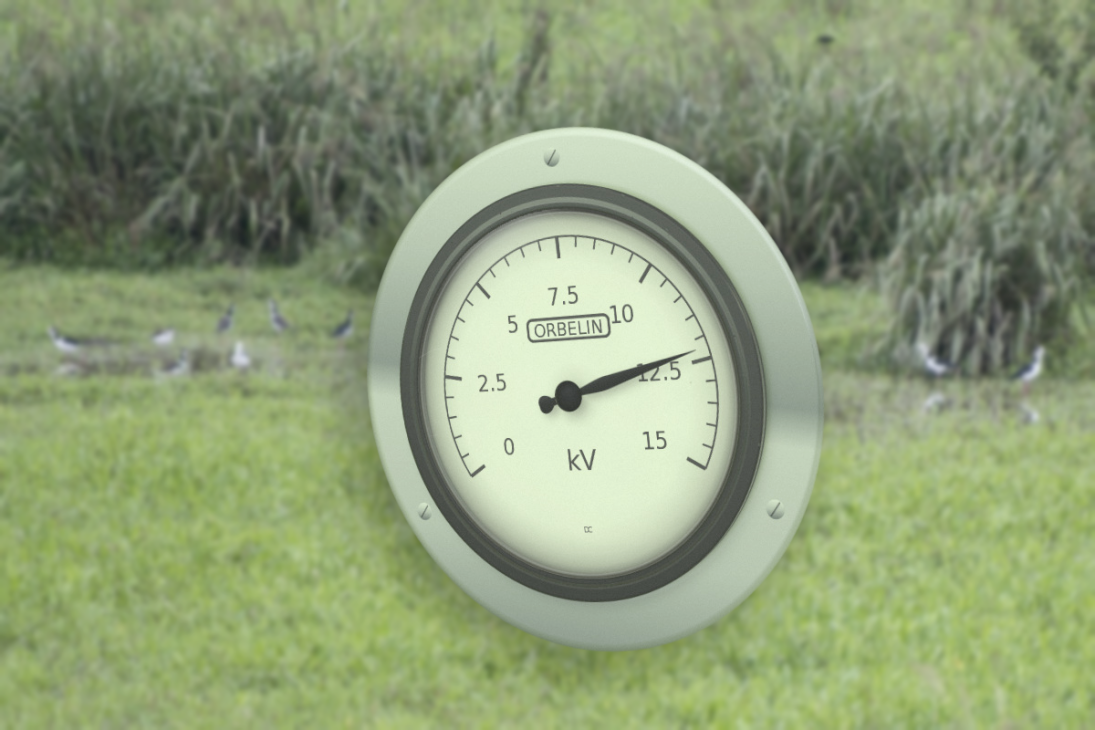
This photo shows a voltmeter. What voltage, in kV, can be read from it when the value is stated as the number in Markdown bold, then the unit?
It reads **12.25** kV
